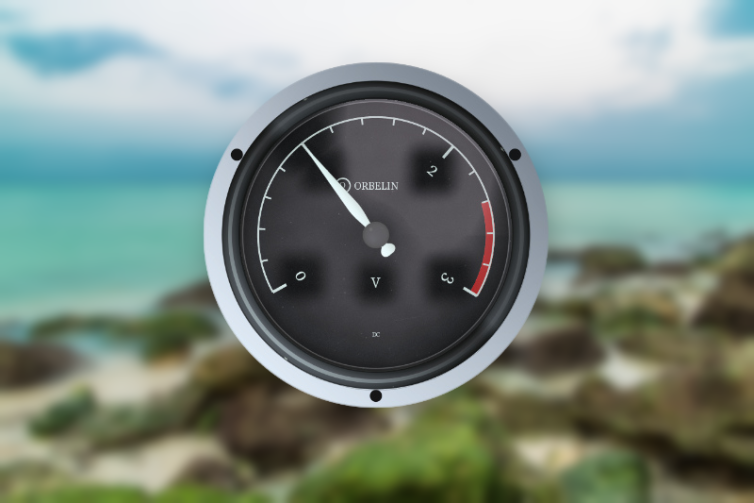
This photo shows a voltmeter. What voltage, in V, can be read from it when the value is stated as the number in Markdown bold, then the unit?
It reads **1** V
